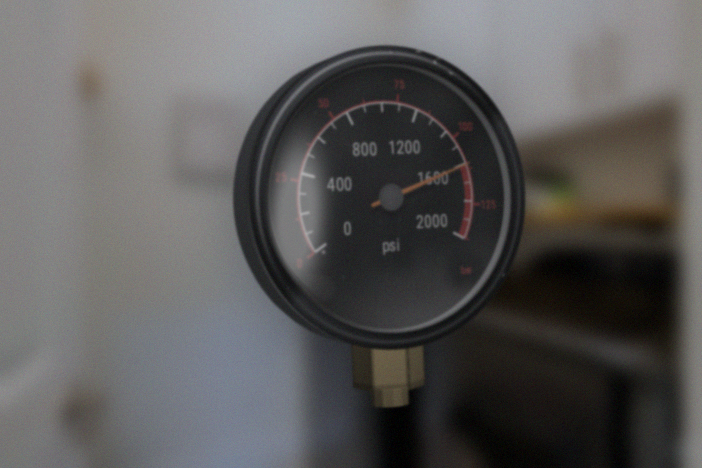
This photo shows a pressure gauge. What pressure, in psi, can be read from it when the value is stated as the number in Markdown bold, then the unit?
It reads **1600** psi
